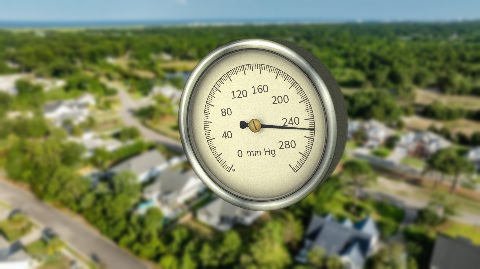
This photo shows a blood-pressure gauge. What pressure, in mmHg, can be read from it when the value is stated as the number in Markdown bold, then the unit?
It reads **250** mmHg
